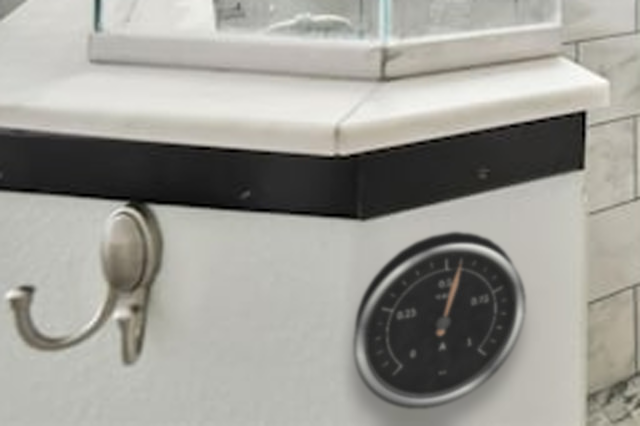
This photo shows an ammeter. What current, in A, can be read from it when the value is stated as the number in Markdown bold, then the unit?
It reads **0.55** A
